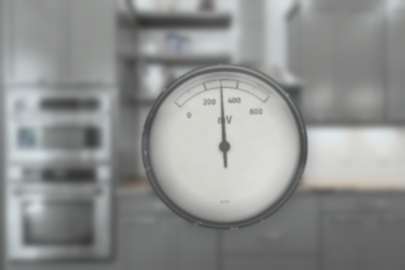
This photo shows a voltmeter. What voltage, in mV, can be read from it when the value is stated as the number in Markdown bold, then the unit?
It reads **300** mV
